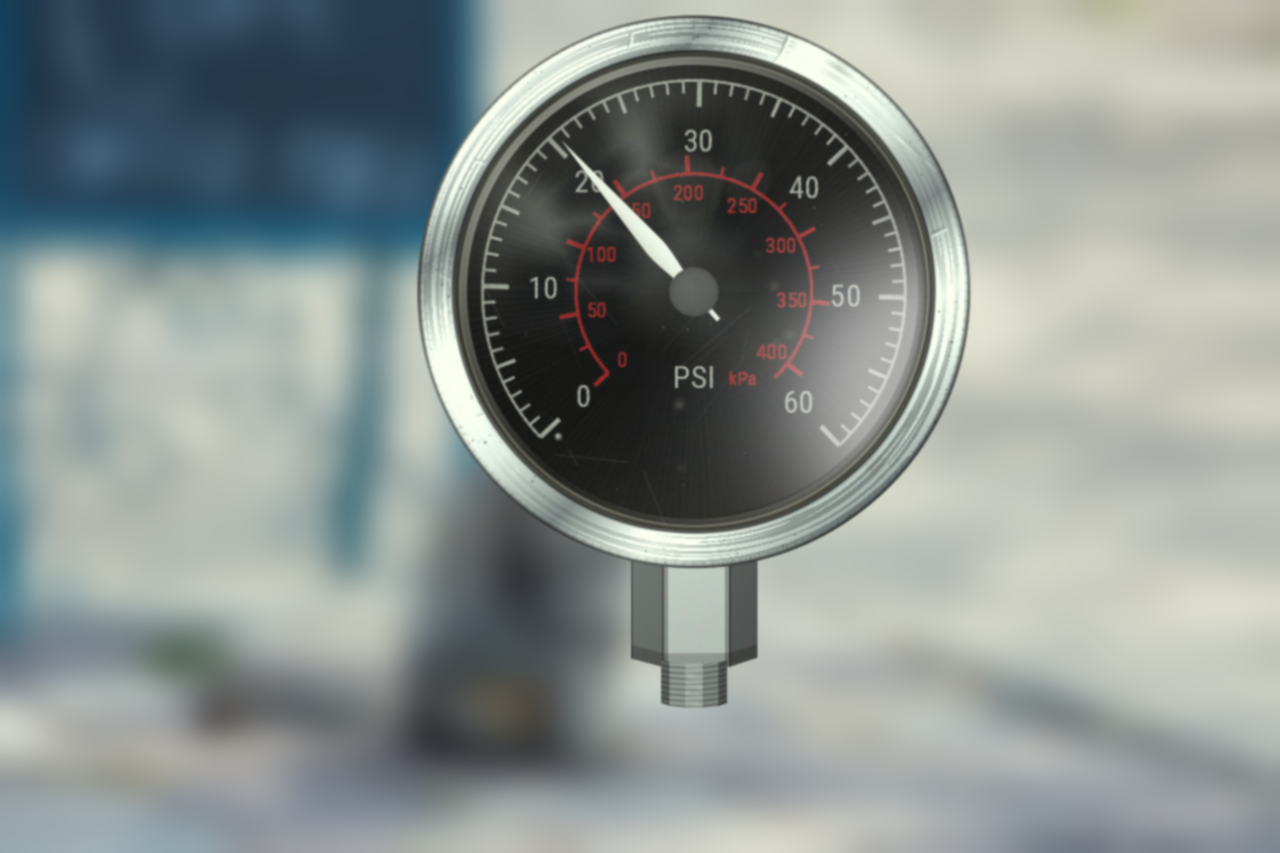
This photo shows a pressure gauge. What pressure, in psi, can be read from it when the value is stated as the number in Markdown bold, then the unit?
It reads **20.5** psi
